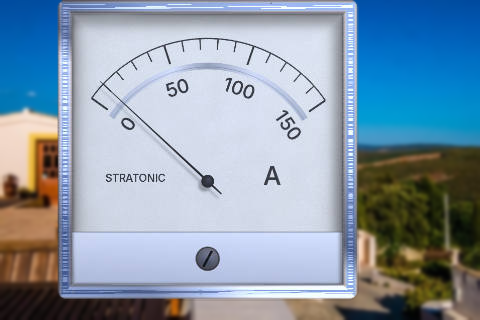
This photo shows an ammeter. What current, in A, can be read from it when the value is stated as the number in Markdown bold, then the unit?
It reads **10** A
